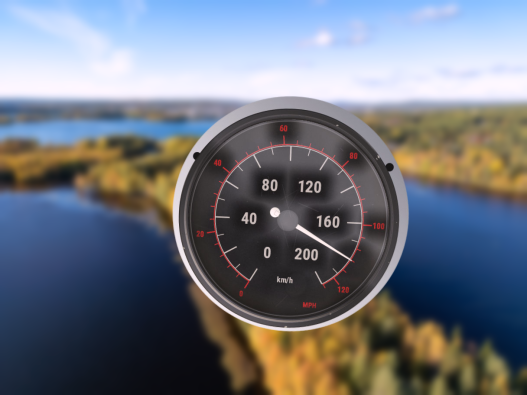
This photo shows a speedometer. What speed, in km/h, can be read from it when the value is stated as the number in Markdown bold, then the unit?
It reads **180** km/h
